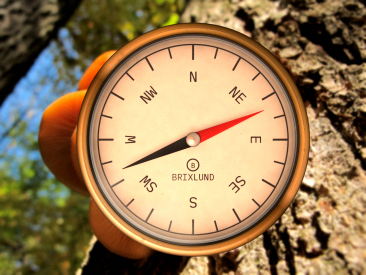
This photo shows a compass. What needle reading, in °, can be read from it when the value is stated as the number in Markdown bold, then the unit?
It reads **67.5** °
